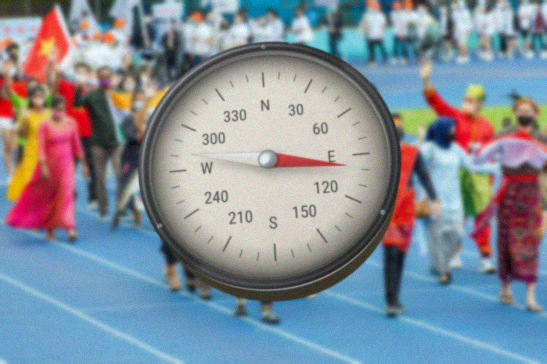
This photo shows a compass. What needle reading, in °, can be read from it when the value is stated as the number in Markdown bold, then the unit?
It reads **100** °
